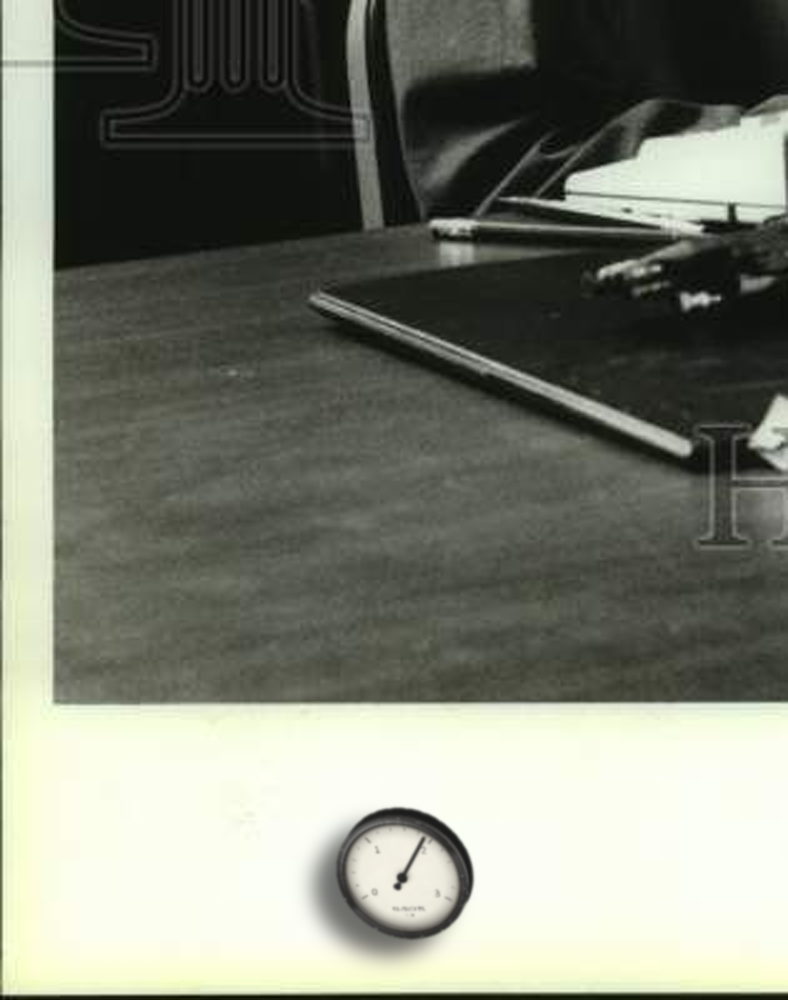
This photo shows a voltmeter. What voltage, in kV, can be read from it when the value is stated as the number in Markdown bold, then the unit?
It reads **1.9** kV
